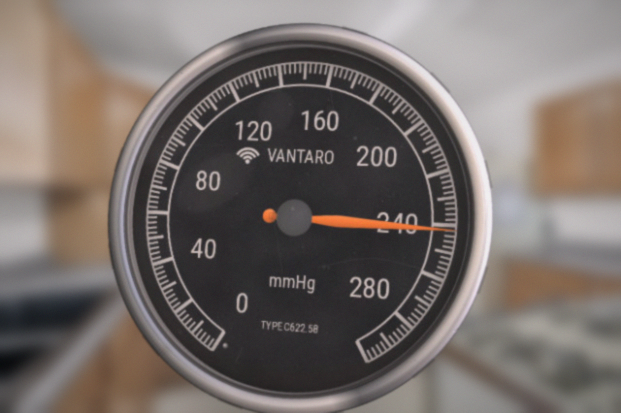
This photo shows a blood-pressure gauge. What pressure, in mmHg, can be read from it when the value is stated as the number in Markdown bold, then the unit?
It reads **242** mmHg
